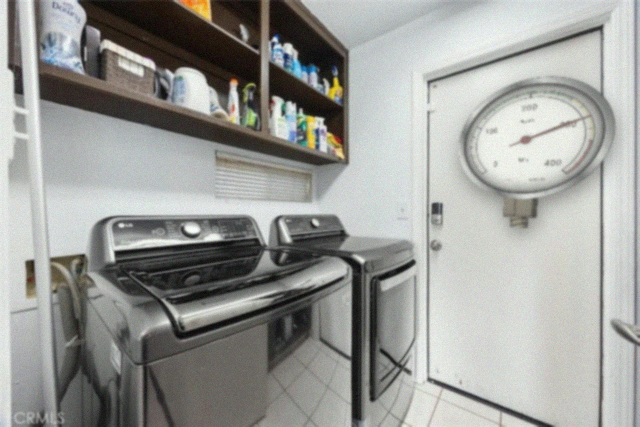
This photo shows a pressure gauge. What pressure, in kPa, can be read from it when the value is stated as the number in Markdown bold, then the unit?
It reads **300** kPa
